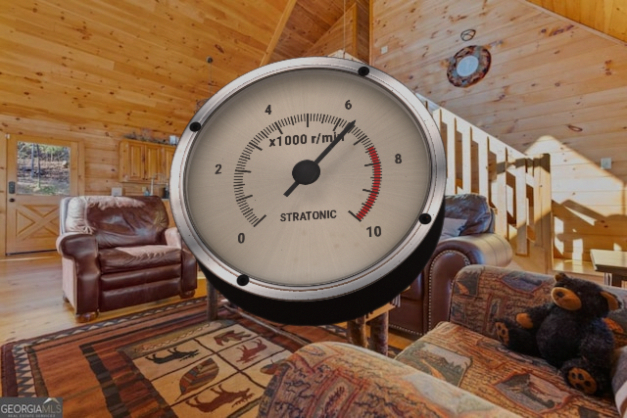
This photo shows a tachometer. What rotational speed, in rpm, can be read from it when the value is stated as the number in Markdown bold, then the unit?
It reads **6500** rpm
